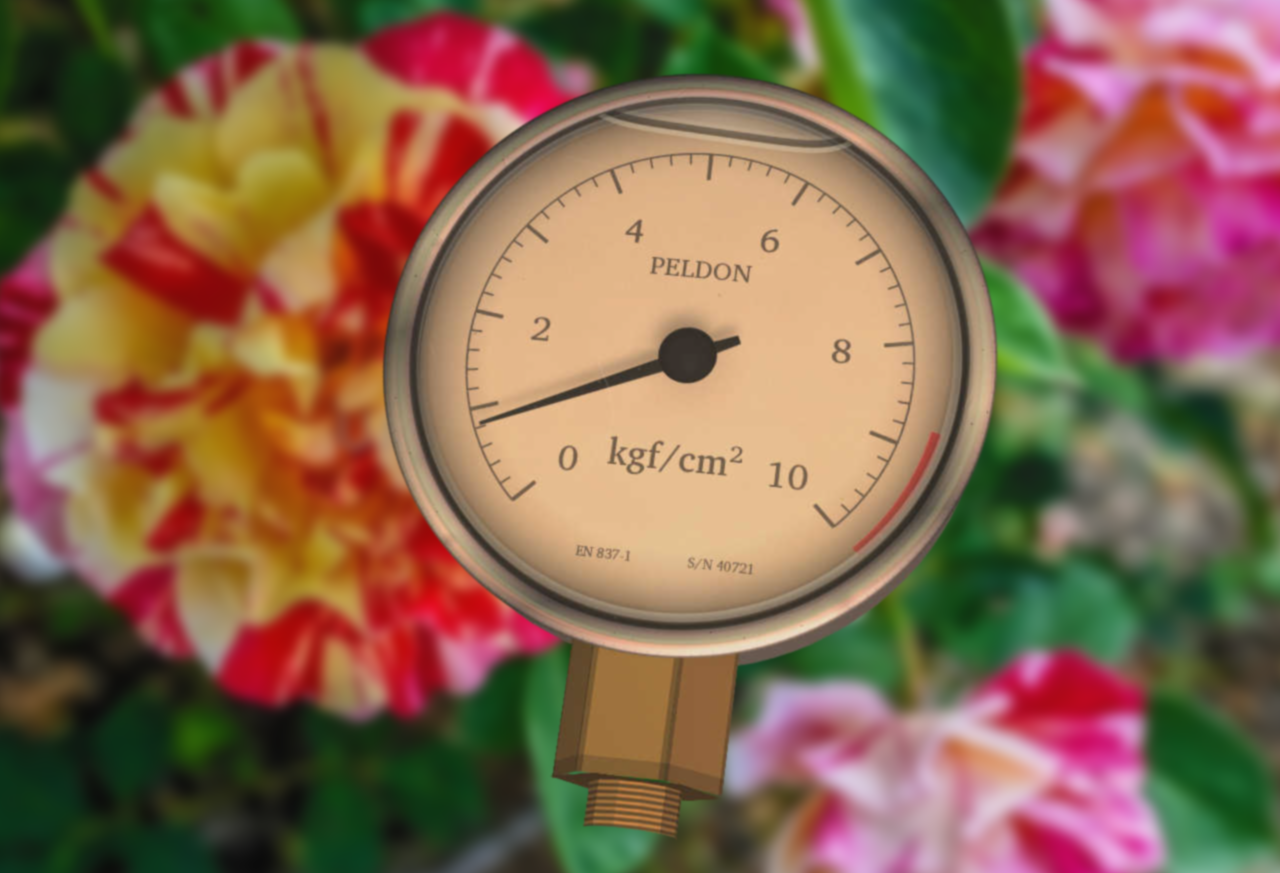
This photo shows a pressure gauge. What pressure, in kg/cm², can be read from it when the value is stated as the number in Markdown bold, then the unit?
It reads **0.8** kg/cm²
